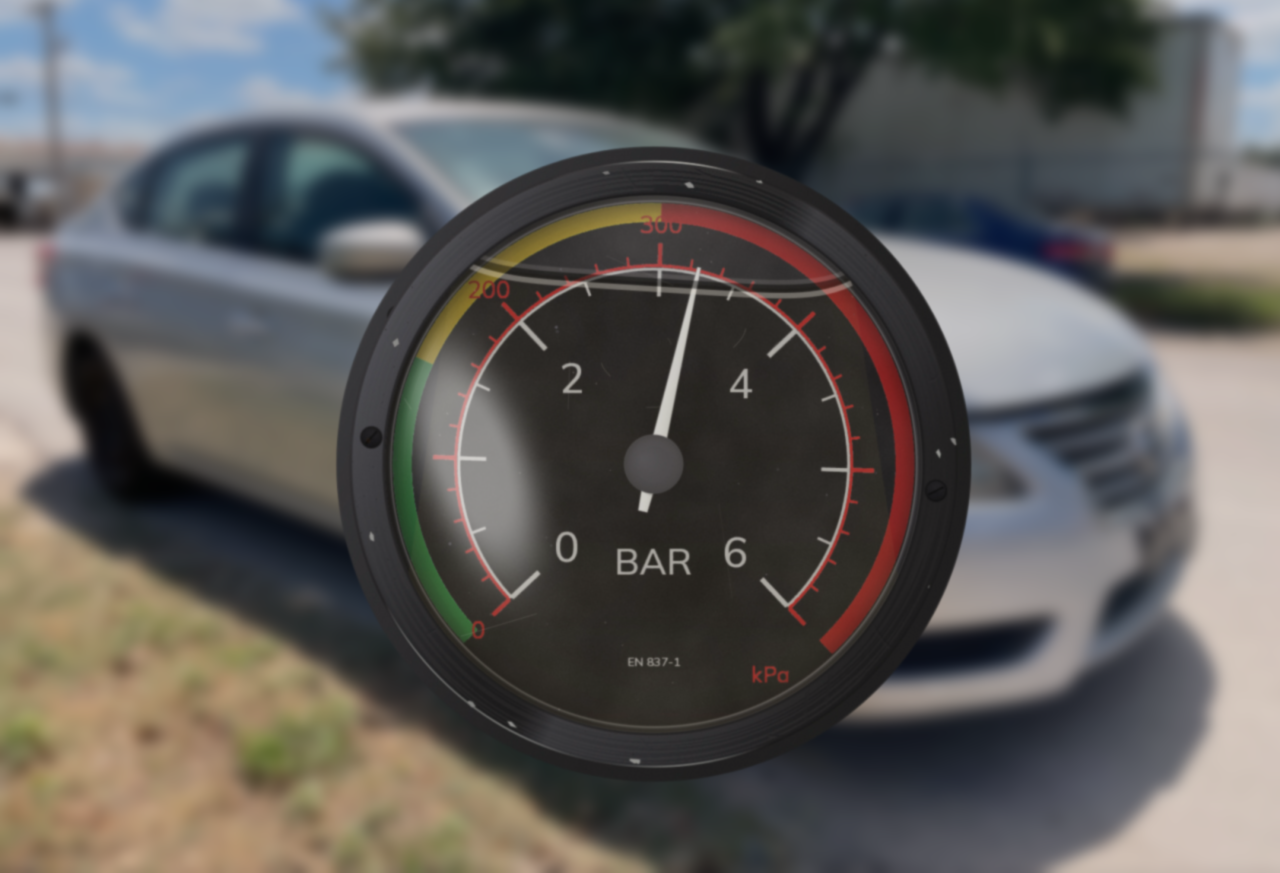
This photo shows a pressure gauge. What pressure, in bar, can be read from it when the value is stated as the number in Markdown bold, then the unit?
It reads **3.25** bar
